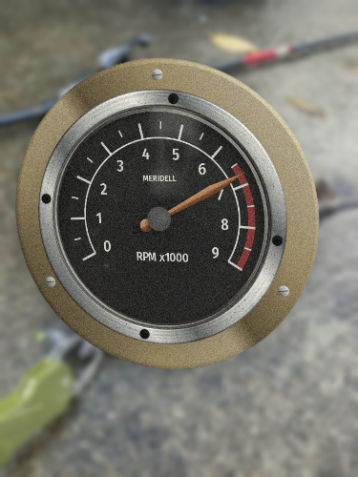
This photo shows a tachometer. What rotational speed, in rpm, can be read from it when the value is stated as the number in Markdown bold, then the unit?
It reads **6750** rpm
